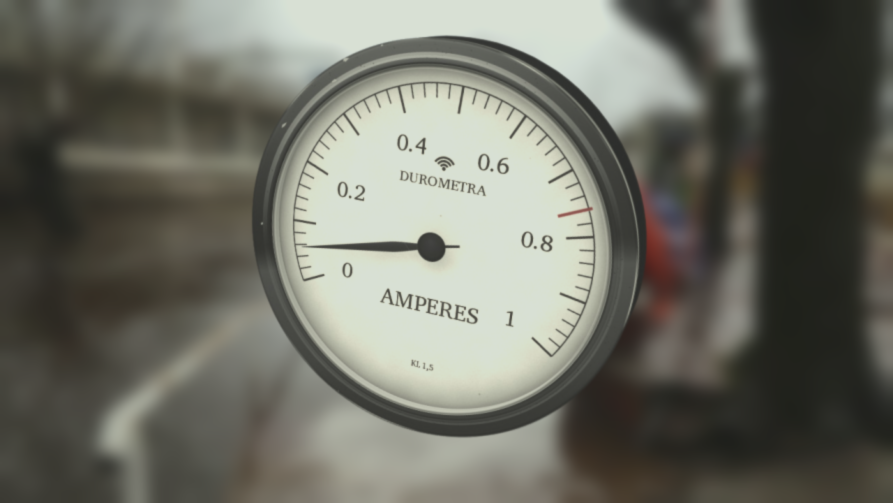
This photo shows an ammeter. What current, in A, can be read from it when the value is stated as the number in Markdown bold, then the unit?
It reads **0.06** A
